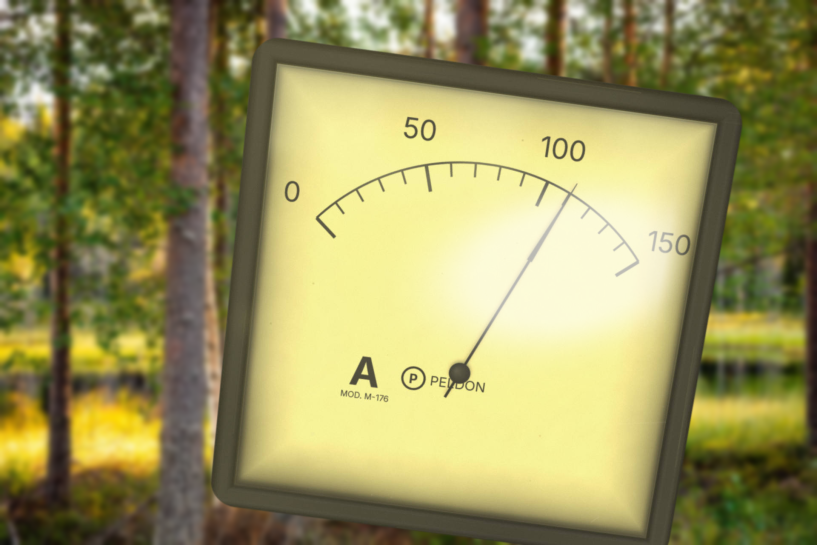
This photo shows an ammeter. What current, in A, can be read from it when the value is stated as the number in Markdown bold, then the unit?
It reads **110** A
